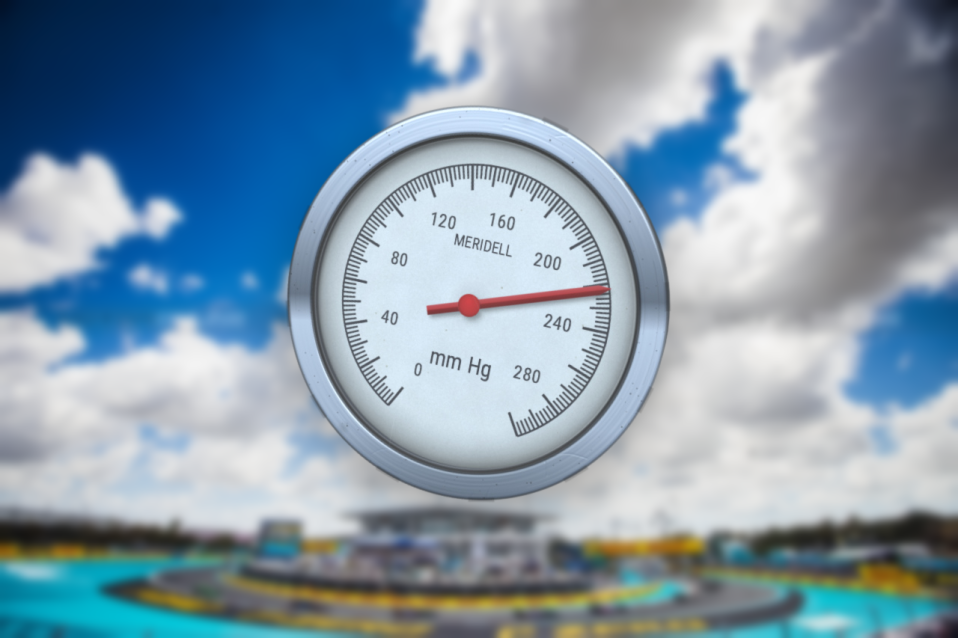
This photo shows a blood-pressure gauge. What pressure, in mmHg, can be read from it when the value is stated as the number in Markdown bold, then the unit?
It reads **222** mmHg
